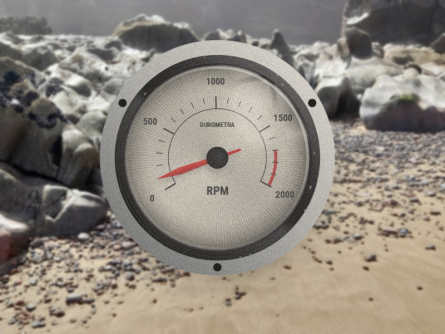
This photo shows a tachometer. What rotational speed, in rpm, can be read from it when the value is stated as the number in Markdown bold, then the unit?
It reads **100** rpm
